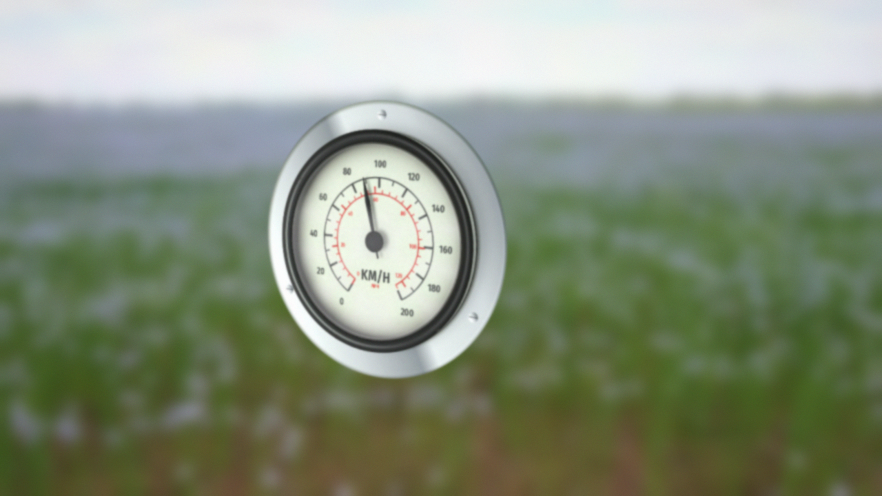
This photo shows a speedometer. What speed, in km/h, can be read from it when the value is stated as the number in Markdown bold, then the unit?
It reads **90** km/h
